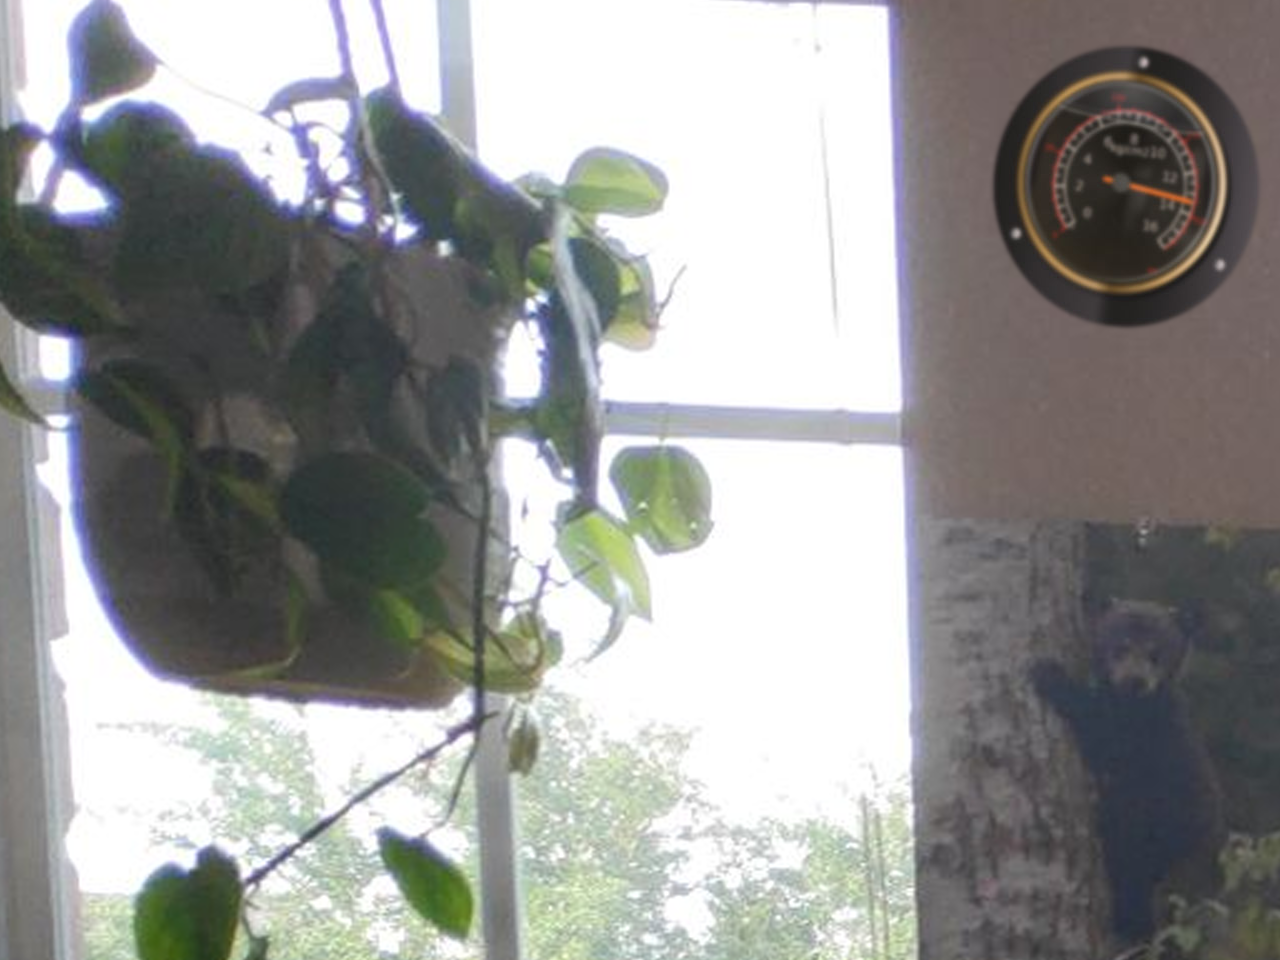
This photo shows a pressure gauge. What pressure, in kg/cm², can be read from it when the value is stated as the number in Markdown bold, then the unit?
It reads **13.5** kg/cm²
